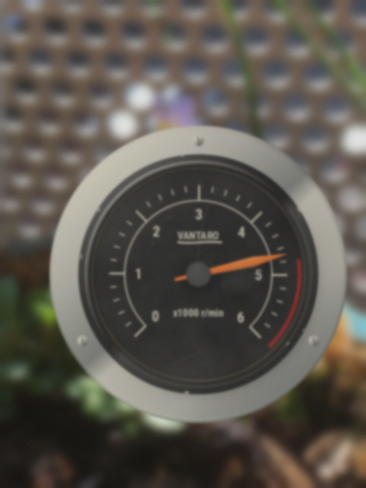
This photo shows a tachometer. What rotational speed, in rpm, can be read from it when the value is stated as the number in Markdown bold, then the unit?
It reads **4700** rpm
